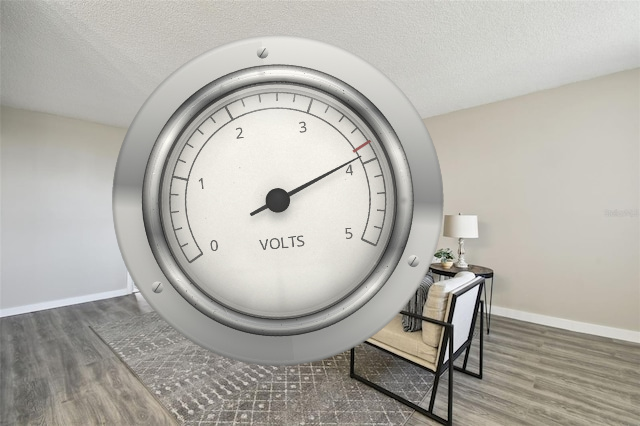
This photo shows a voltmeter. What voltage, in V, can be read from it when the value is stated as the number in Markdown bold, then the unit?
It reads **3.9** V
